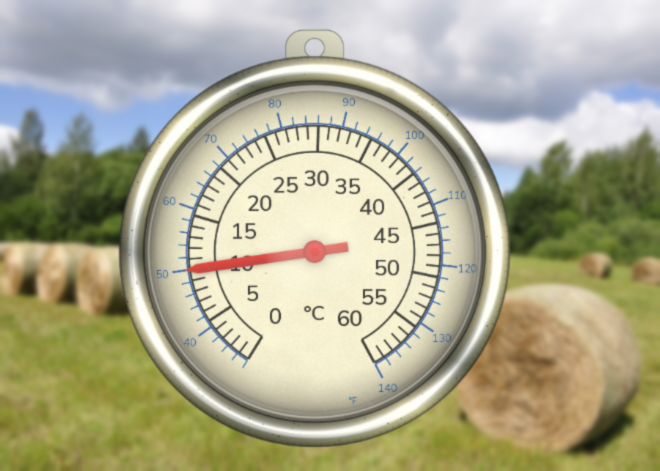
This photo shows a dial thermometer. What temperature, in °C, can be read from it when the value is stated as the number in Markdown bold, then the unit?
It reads **10** °C
